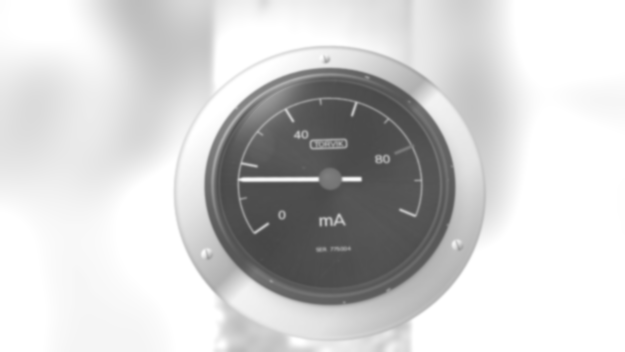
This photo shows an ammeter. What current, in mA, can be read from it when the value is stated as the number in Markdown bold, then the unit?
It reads **15** mA
